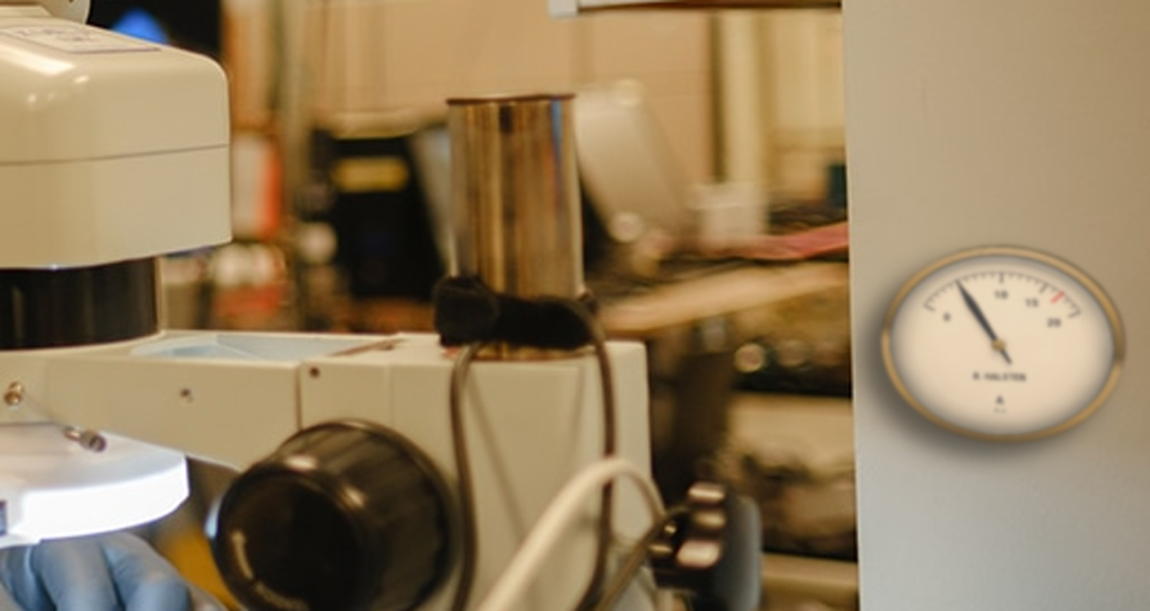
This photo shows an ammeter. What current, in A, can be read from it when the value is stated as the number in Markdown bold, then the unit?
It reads **5** A
